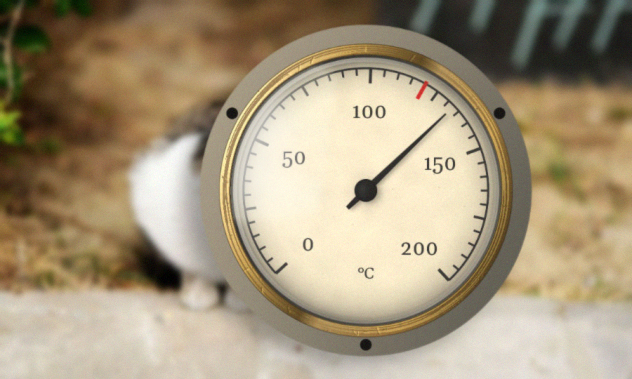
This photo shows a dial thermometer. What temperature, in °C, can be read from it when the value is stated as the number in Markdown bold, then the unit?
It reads **132.5** °C
